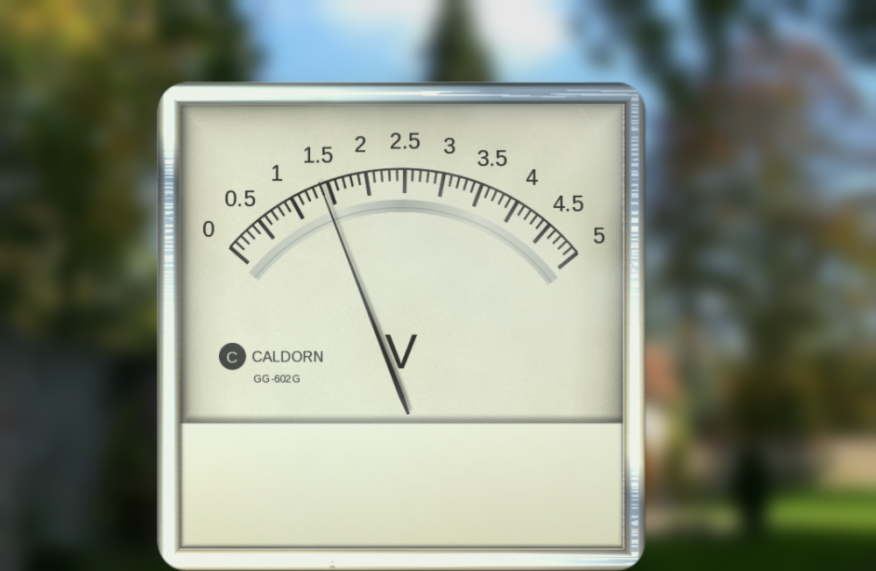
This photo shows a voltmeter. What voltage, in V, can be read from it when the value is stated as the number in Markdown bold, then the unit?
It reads **1.4** V
